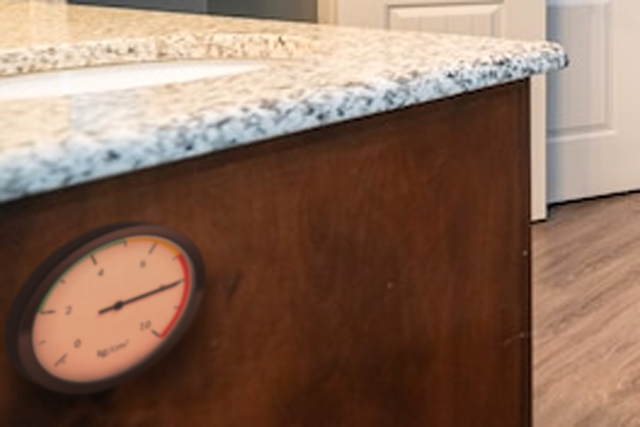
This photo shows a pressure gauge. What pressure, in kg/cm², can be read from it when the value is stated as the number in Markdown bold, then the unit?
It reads **8** kg/cm²
